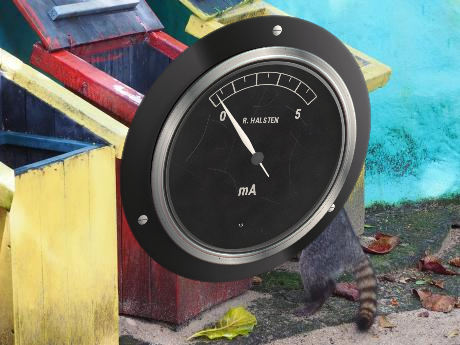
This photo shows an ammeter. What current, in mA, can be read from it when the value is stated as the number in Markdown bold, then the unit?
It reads **0.25** mA
